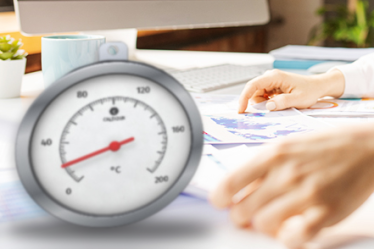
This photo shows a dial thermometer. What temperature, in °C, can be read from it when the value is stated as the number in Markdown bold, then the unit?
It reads **20** °C
